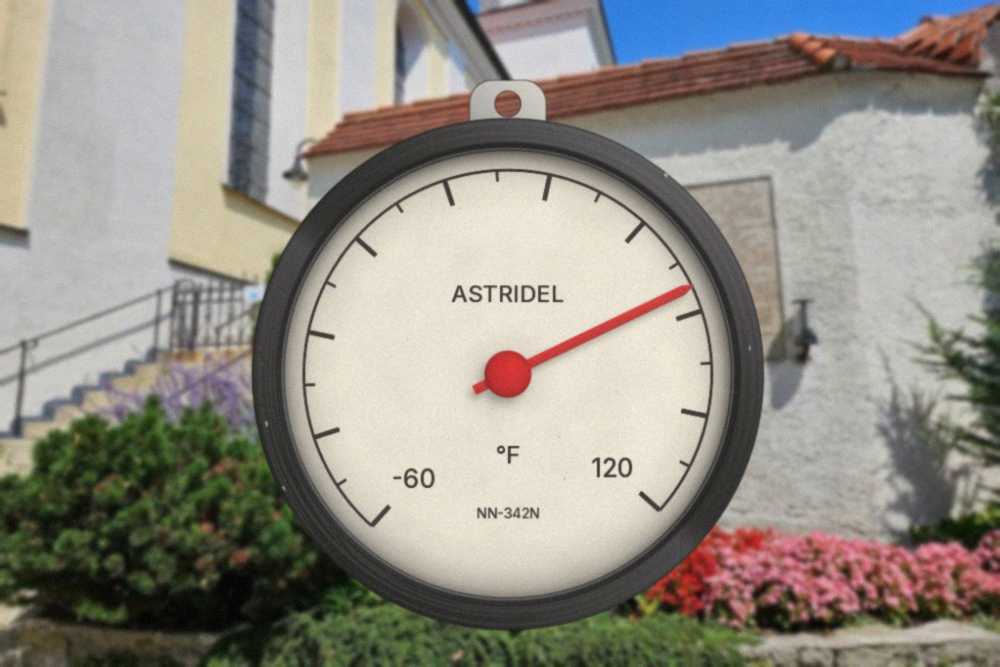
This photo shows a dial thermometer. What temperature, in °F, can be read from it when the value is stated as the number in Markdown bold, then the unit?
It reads **75** °F
